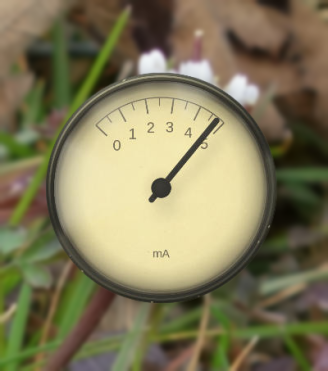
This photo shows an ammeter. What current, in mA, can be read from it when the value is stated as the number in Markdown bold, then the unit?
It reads **4.75** mA
